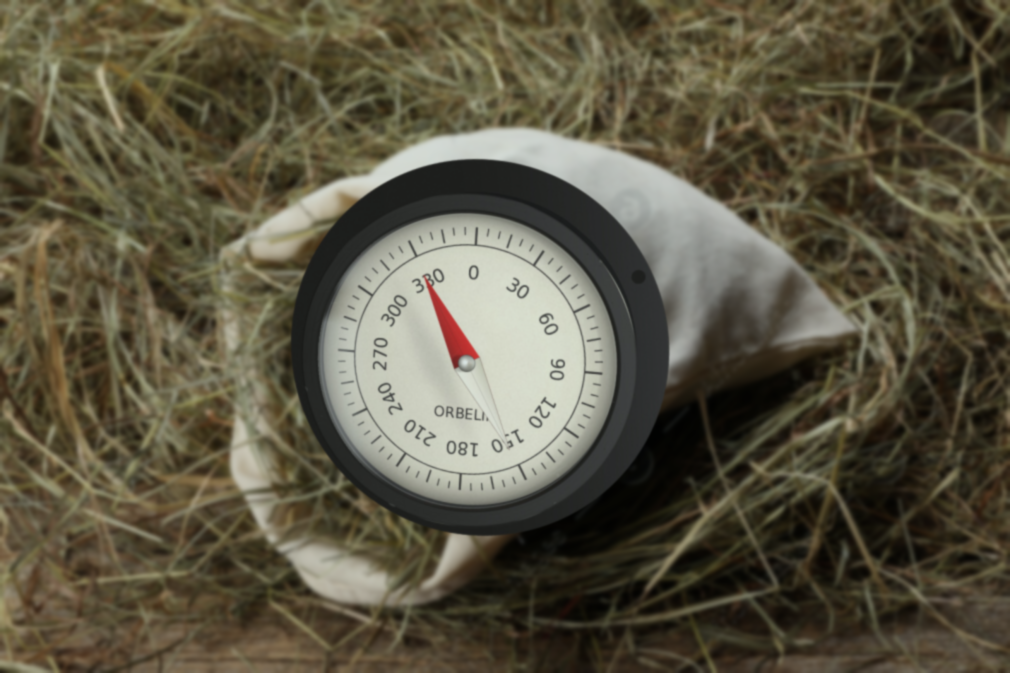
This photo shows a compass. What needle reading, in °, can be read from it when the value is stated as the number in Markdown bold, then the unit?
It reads **330** °
